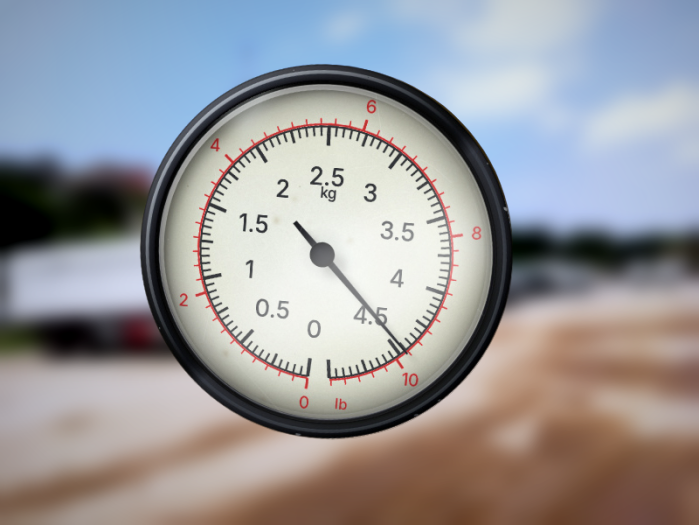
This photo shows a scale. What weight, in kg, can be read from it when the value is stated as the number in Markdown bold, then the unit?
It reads **4.45** kg
